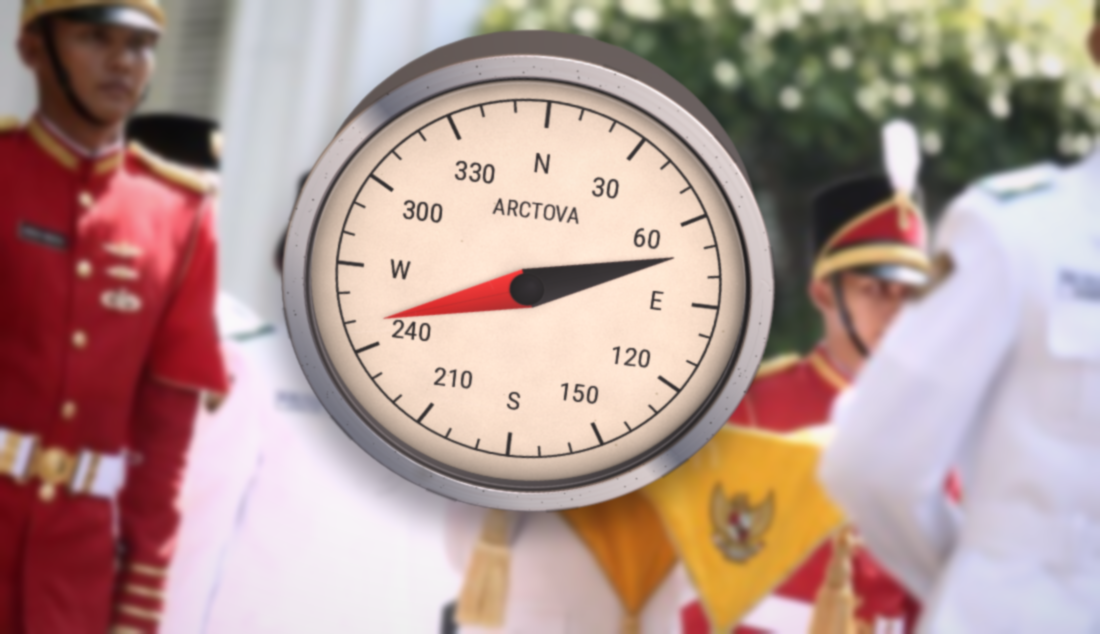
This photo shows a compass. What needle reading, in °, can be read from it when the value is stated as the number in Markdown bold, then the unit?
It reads **250** °
